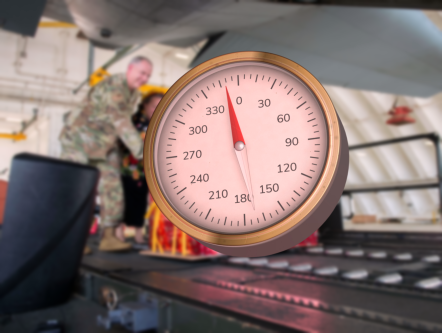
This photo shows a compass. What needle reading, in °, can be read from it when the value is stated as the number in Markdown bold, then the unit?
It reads **350** °
